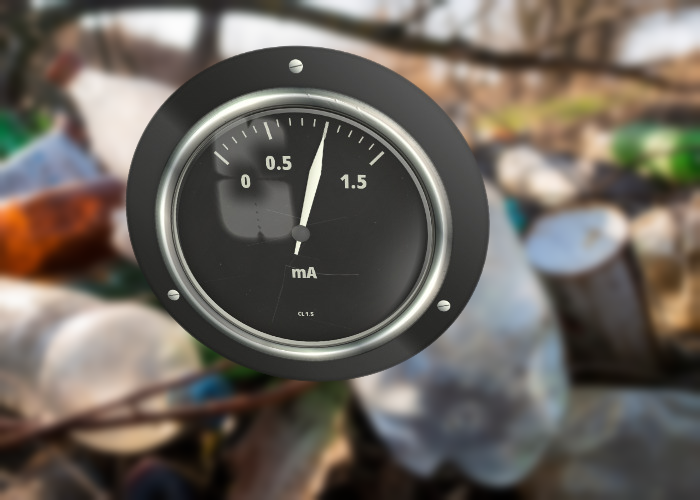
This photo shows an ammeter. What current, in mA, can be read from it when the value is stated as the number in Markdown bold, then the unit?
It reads **1** mA
